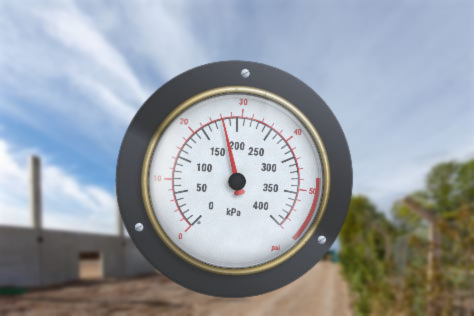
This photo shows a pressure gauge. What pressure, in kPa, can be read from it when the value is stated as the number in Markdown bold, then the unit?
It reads **180** kPa
